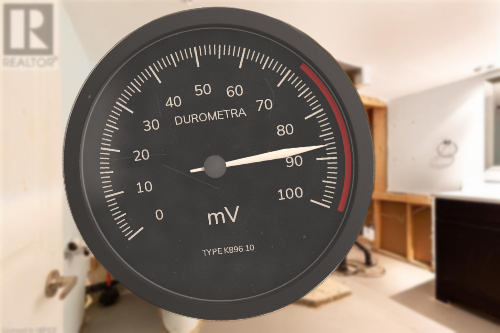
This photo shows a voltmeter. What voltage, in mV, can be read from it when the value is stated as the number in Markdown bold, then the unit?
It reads **87** mV
